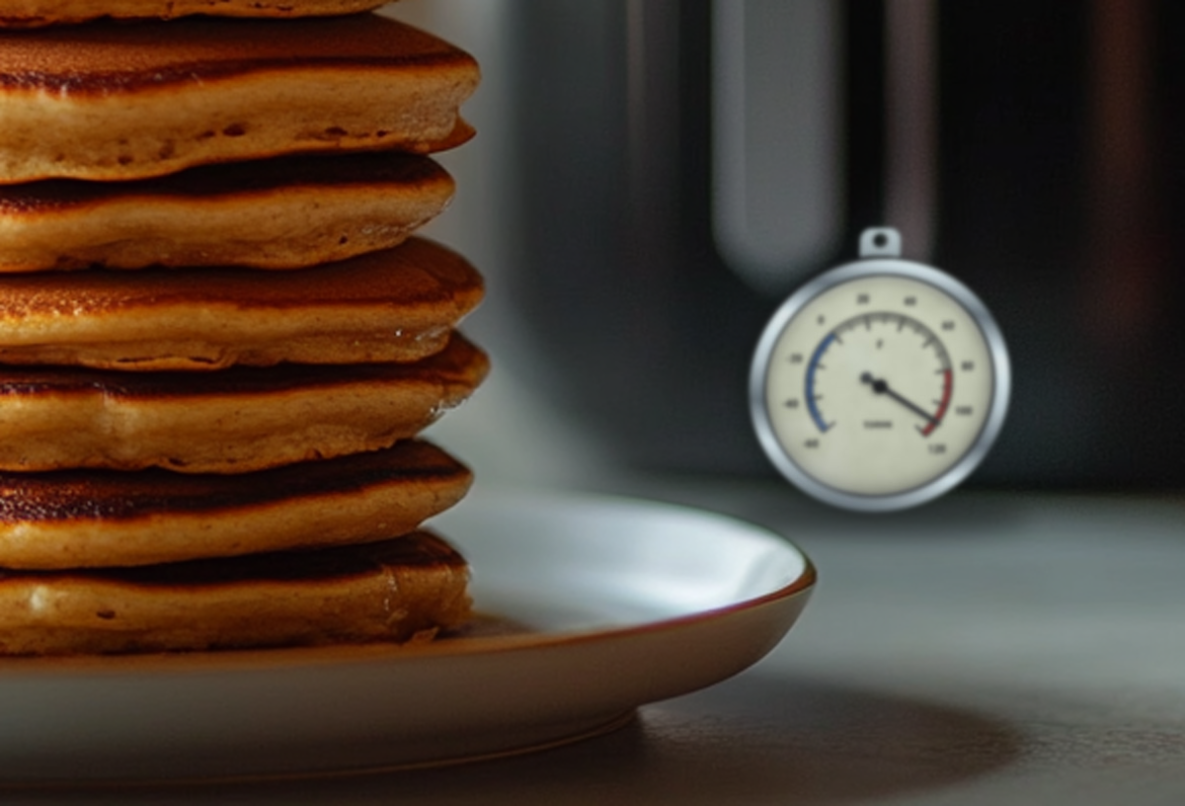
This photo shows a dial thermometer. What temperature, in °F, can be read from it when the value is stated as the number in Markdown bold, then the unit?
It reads **110** °F
